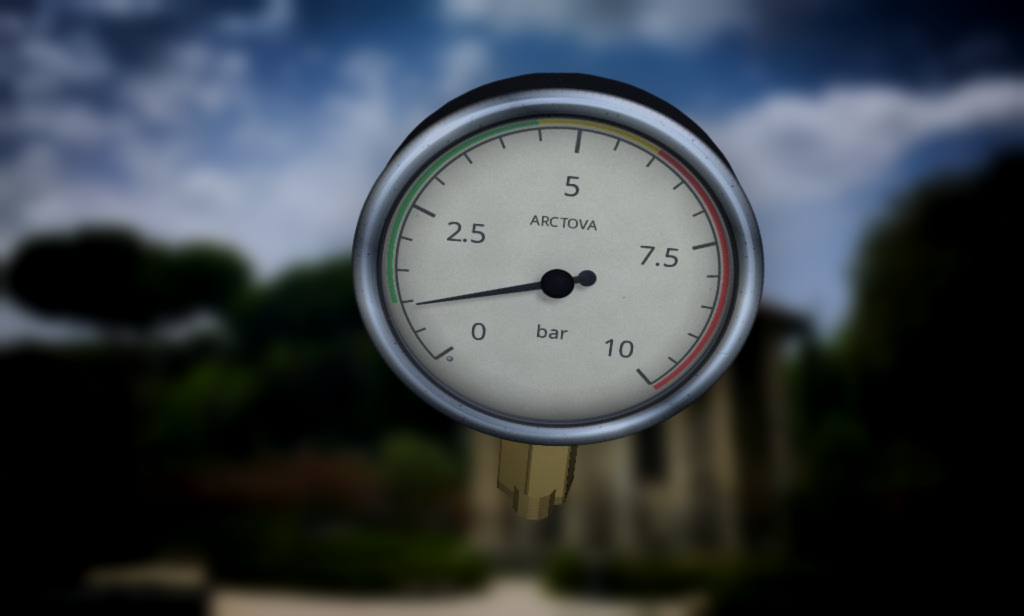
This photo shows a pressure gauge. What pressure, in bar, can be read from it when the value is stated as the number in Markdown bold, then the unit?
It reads **1** bar
